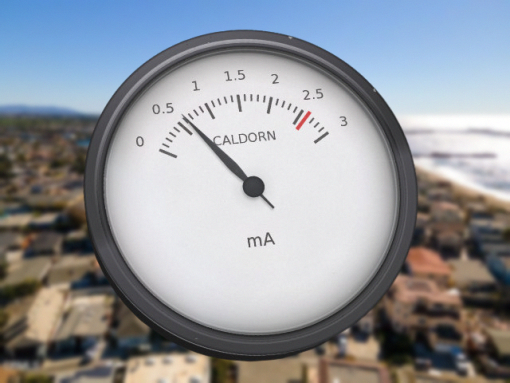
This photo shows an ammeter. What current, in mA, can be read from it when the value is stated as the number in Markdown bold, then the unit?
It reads **0.6** mA
